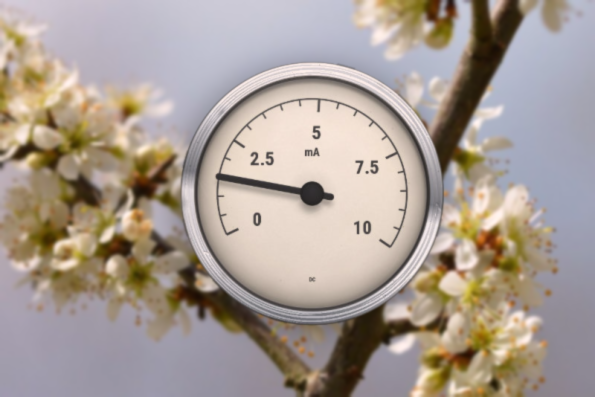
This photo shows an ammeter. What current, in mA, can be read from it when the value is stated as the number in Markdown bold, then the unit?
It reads **1.5** mA
